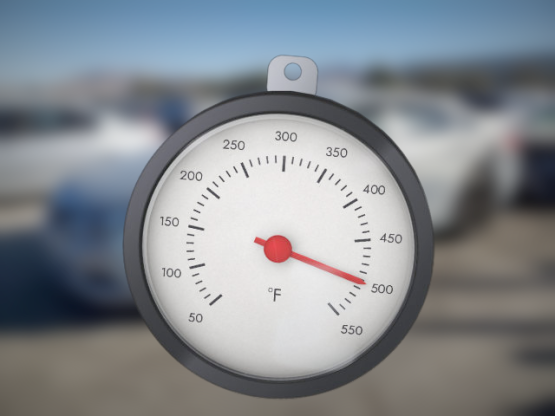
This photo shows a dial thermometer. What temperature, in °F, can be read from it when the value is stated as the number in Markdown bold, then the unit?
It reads **500** °F
